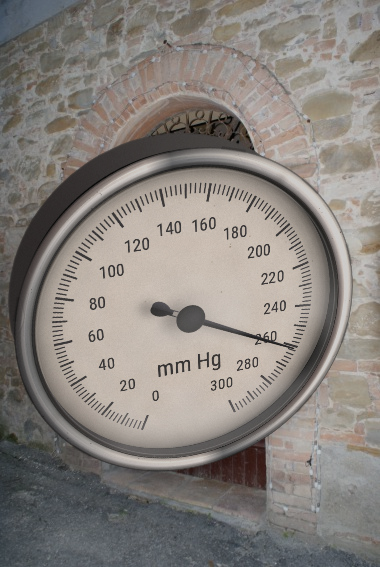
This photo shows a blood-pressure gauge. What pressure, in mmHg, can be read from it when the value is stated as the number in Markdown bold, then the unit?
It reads **260** mmHg
